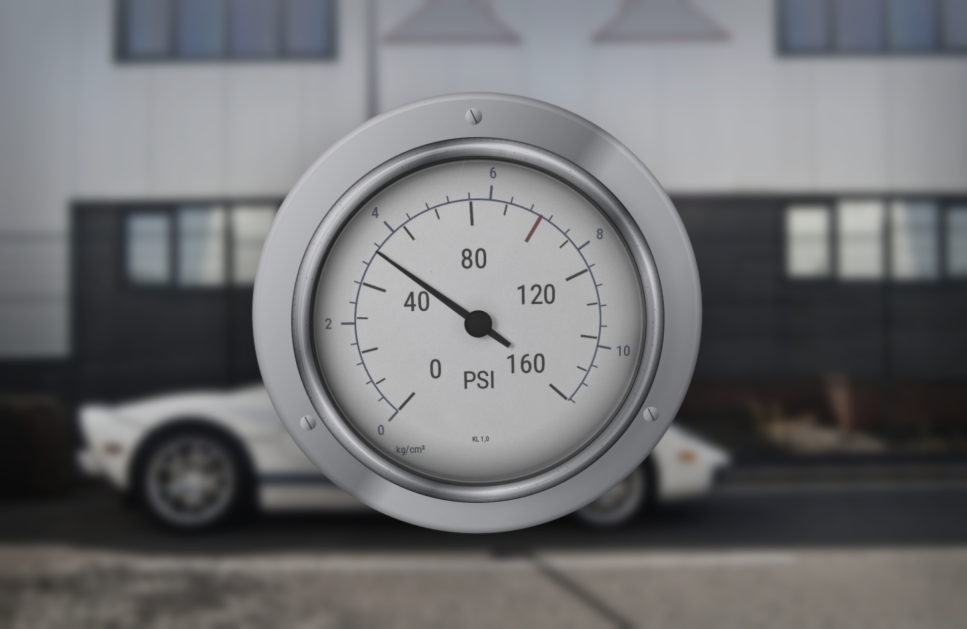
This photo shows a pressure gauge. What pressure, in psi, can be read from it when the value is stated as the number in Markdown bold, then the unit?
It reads **50** psi
